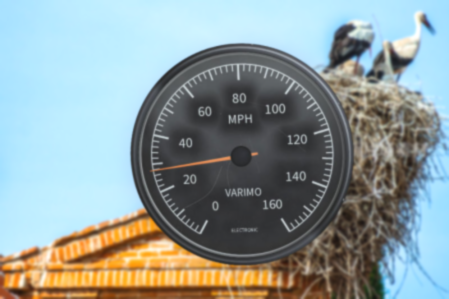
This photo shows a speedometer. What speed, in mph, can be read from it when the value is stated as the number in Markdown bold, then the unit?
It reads **28** mph
